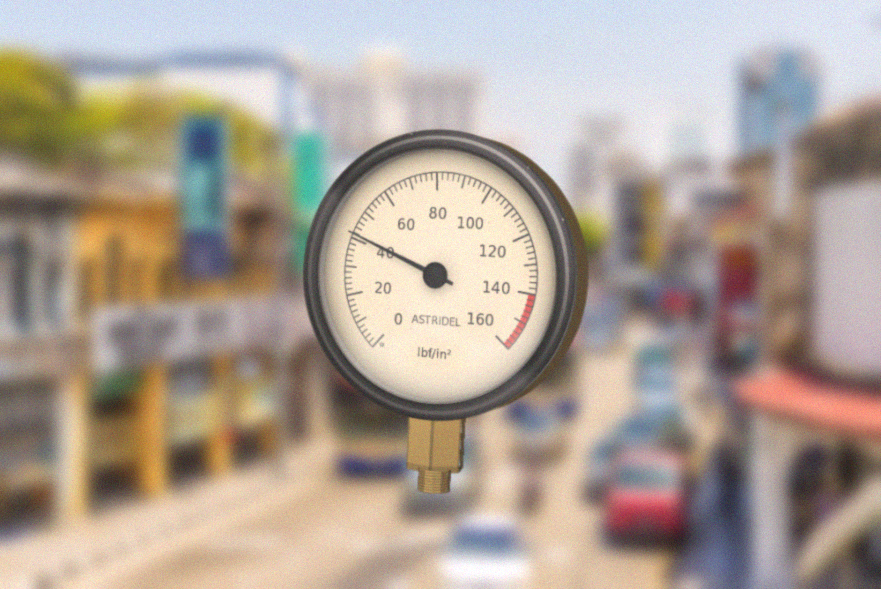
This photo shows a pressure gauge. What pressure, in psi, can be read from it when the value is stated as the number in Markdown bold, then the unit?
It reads **42** psi
